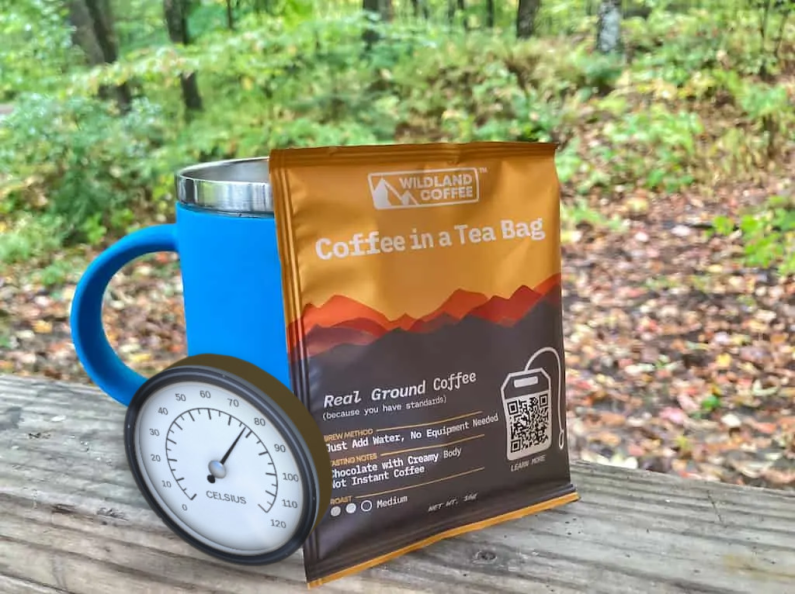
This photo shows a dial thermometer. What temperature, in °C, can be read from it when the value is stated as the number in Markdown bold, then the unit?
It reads **77.5** °C
